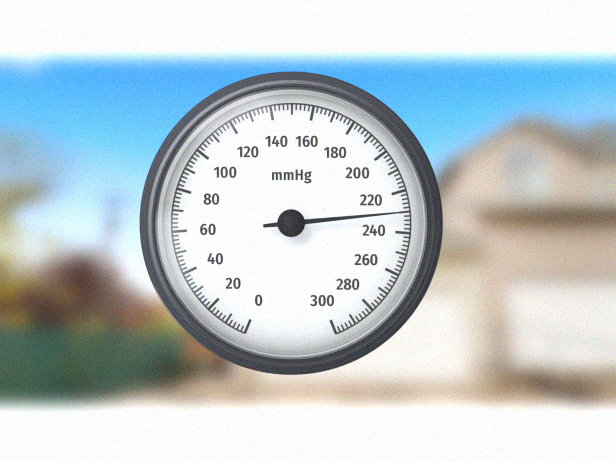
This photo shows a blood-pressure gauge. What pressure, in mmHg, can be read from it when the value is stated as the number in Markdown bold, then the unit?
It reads **230** mmHg
